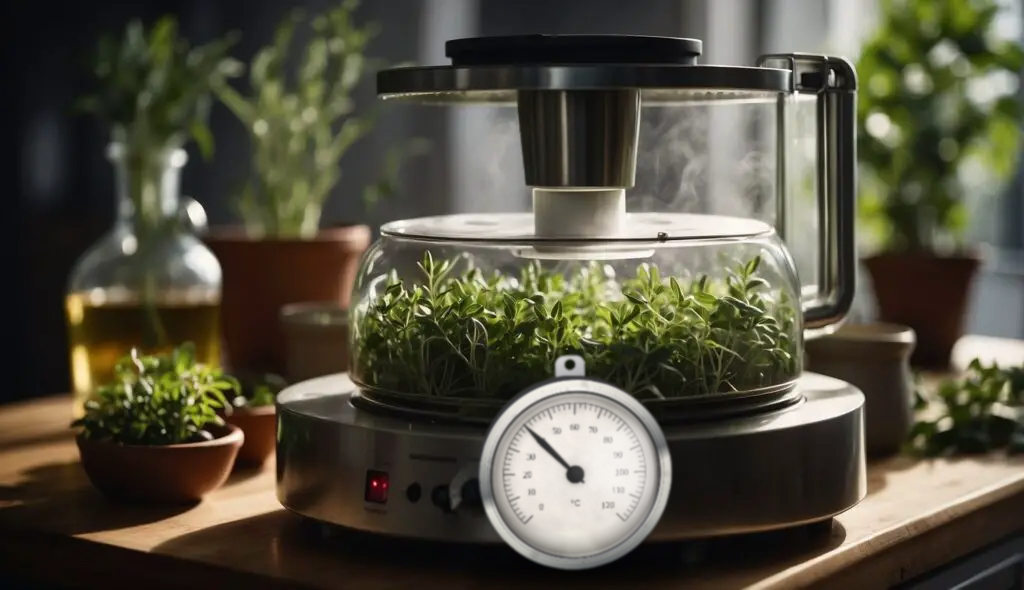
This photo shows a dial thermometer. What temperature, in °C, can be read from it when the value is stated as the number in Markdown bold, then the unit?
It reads **40** °C
